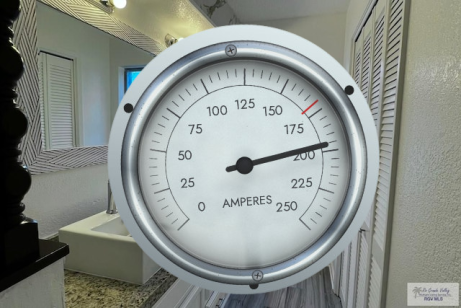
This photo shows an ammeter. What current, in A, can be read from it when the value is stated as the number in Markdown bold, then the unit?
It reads **195** A
